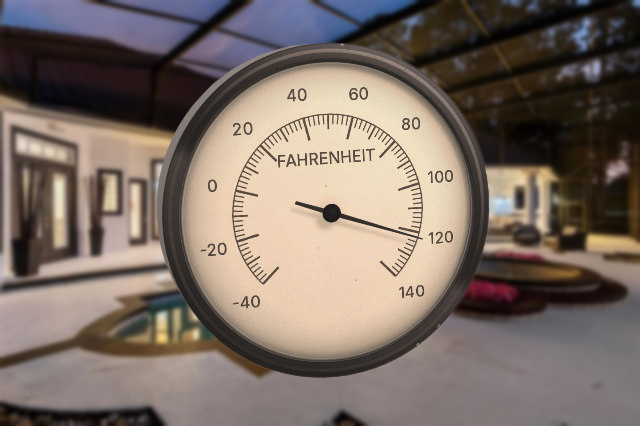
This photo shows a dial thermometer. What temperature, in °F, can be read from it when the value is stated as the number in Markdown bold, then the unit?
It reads **122** °F
